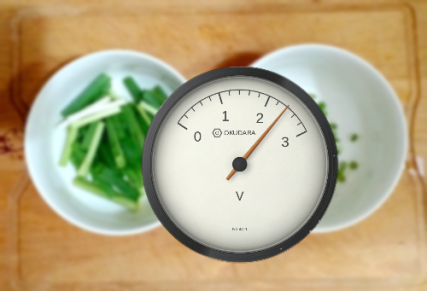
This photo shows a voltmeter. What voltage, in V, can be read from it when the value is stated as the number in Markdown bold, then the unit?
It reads **2.4** V
